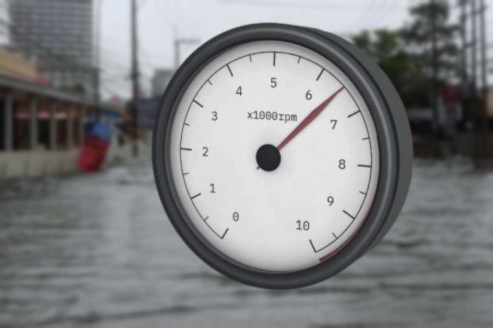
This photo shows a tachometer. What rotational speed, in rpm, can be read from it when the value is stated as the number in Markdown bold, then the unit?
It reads **6500** rpm
